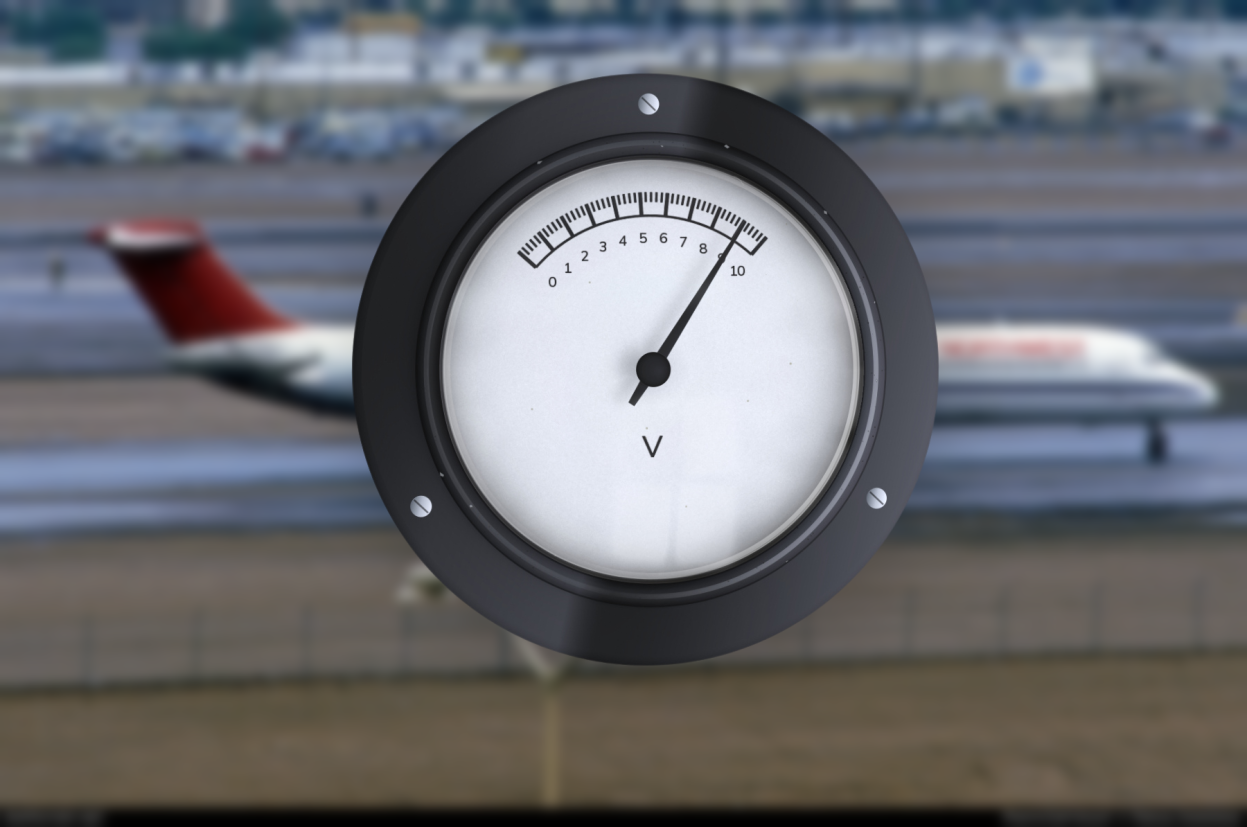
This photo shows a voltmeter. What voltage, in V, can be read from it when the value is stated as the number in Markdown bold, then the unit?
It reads **9** V
